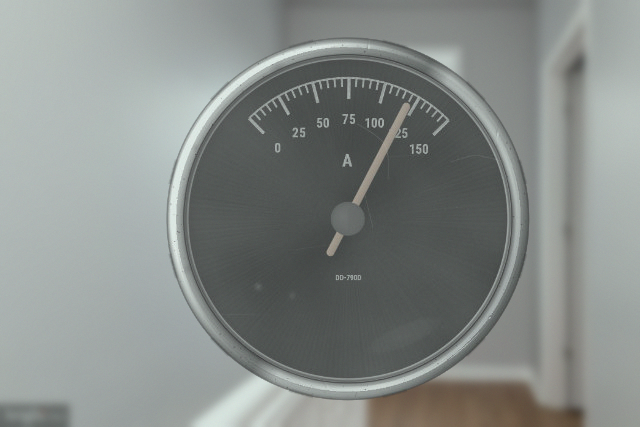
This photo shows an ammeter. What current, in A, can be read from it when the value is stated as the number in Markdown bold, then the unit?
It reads **120** A
